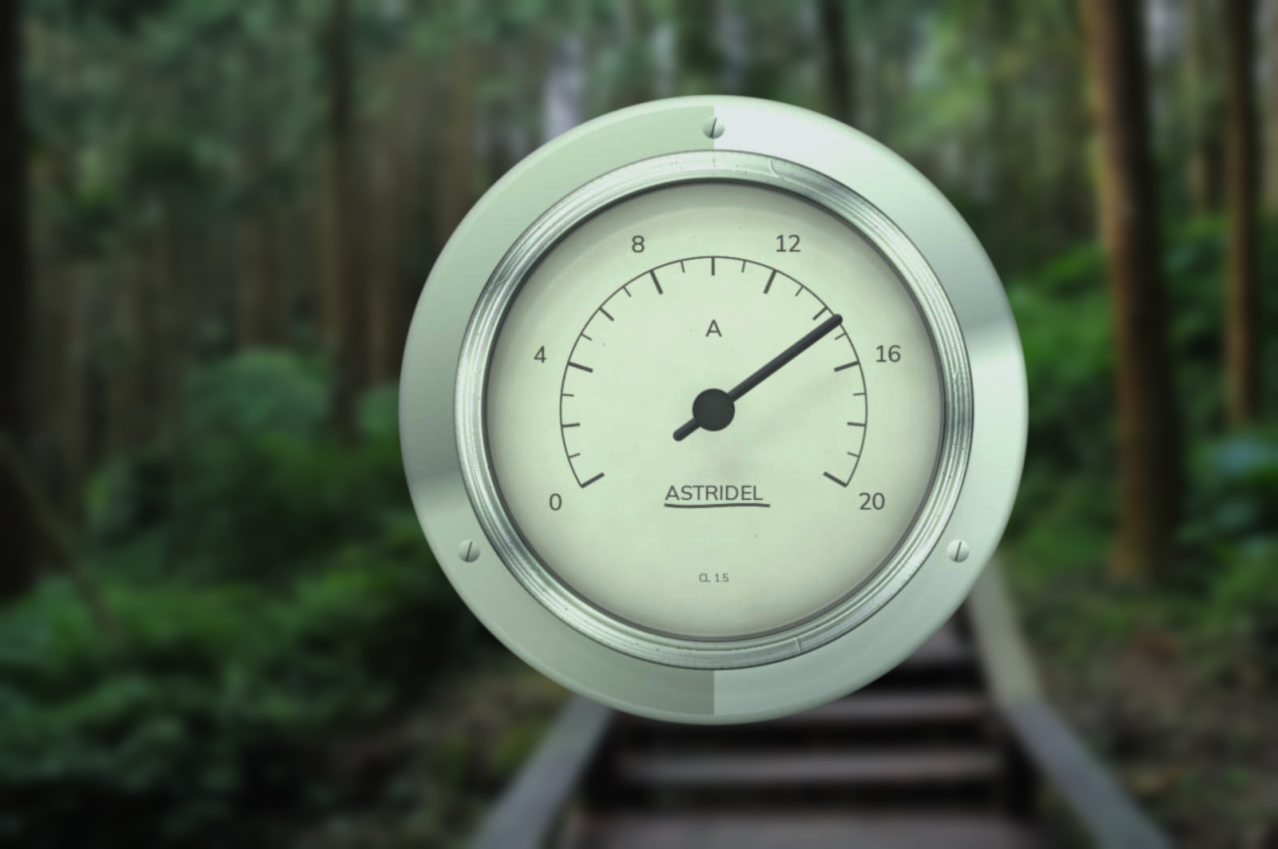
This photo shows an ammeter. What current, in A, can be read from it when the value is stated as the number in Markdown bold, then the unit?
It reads **14.5** A
